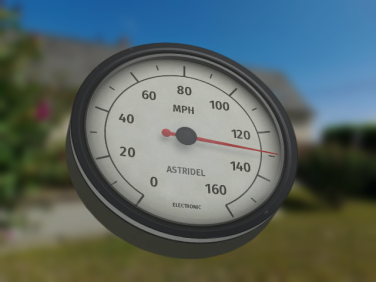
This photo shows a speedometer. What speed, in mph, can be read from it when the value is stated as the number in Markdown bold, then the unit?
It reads **130** mph
